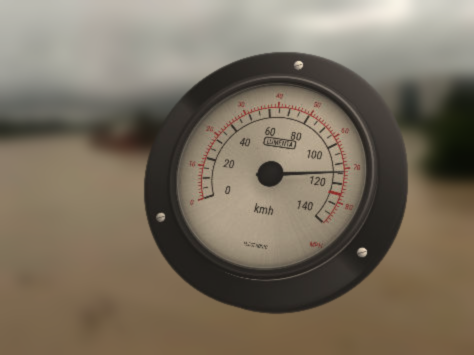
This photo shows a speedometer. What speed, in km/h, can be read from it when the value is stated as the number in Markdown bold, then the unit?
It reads **115** km/h
